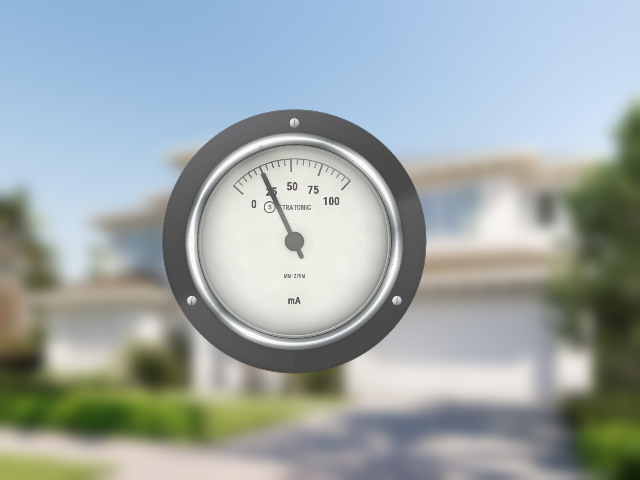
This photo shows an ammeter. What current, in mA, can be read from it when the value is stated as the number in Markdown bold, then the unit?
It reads **25** mA
